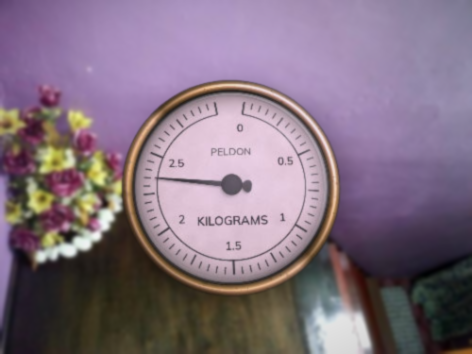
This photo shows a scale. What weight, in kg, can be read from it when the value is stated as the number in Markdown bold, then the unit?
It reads **2.35** kg
